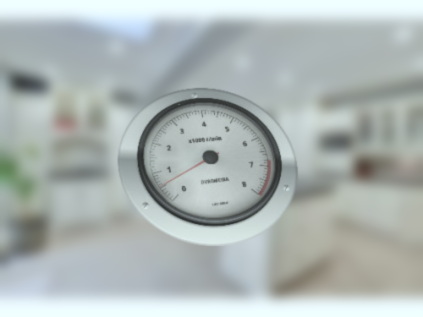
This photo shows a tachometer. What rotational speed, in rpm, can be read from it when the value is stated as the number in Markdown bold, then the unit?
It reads **500** rpm
